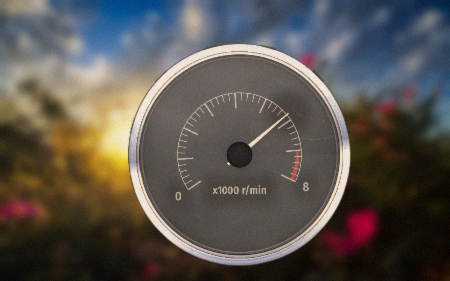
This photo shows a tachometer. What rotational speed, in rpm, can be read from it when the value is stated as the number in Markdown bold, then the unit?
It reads **5800** rpm
